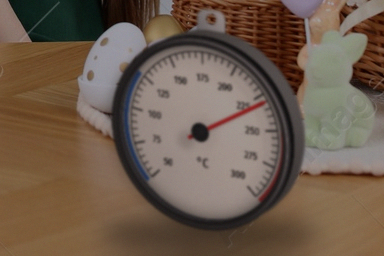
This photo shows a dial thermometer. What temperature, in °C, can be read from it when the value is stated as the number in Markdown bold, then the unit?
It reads **230** °C
